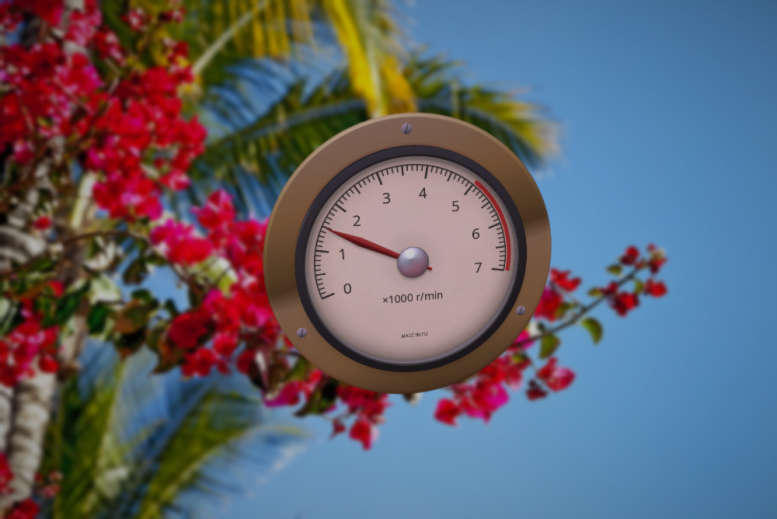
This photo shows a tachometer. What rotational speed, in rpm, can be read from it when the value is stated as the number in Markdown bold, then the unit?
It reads **1500** rpm
